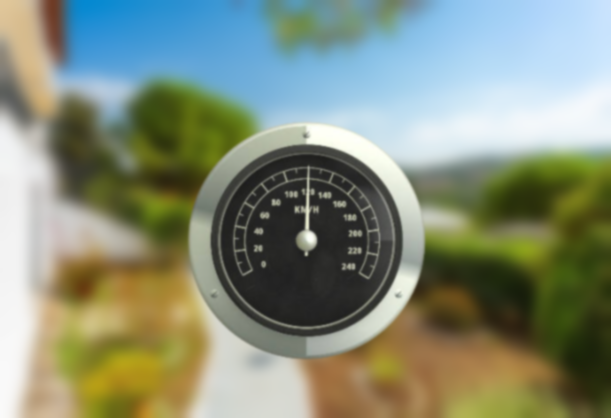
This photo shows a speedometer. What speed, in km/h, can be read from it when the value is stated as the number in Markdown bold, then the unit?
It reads **120** km/h
